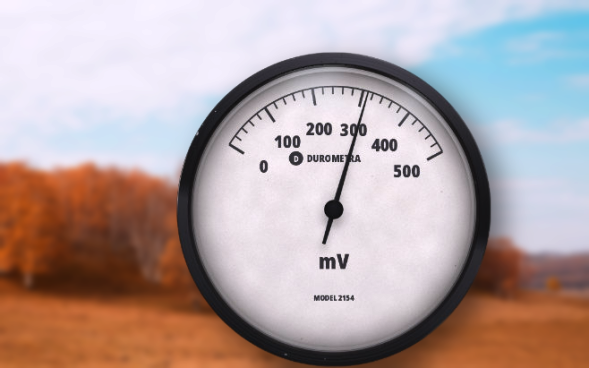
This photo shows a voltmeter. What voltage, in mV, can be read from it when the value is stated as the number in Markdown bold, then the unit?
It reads **310** mV
